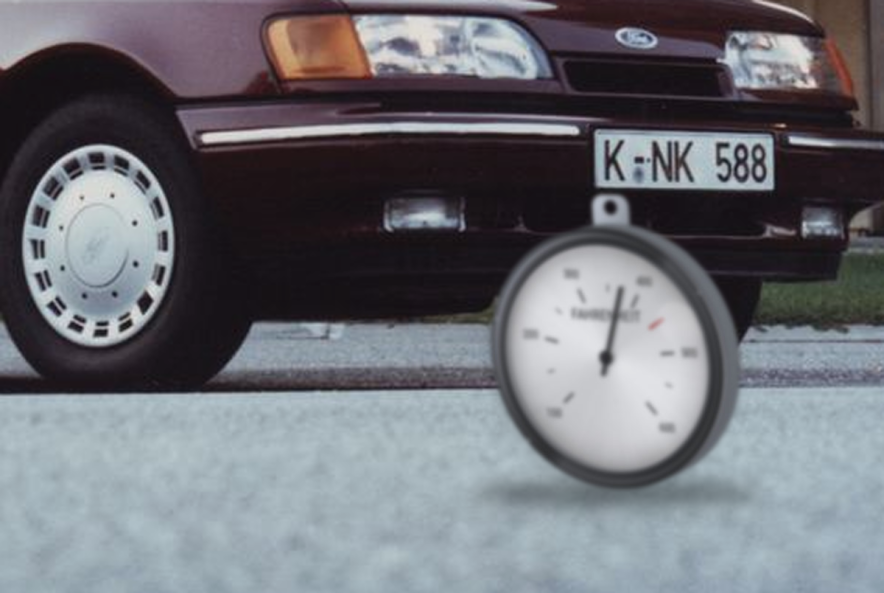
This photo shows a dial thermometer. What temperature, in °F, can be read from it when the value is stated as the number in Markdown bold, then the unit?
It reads **375** °F
